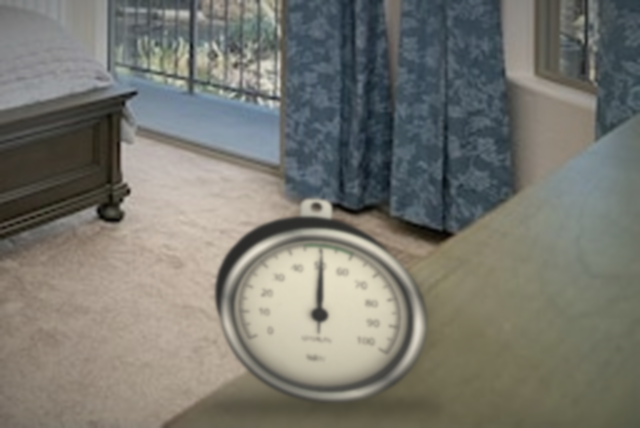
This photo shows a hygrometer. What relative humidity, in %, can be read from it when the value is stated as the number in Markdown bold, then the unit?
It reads **50** %
